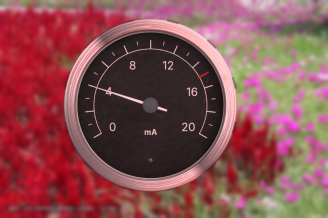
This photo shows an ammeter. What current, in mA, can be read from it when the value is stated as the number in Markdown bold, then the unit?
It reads **4** mA
